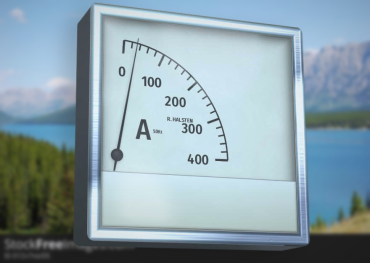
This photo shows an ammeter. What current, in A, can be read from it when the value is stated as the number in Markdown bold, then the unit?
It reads **30** A
